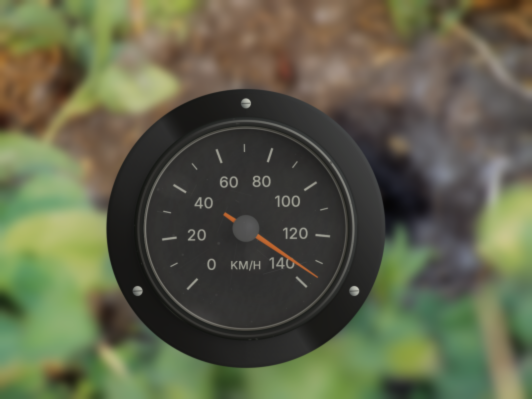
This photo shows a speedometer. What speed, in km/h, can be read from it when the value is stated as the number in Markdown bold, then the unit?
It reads **135** km/h
